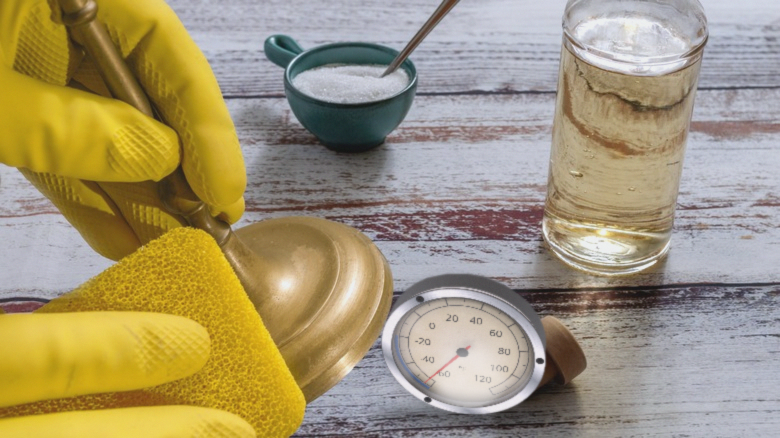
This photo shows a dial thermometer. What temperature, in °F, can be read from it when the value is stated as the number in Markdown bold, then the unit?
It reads **-55** °F
